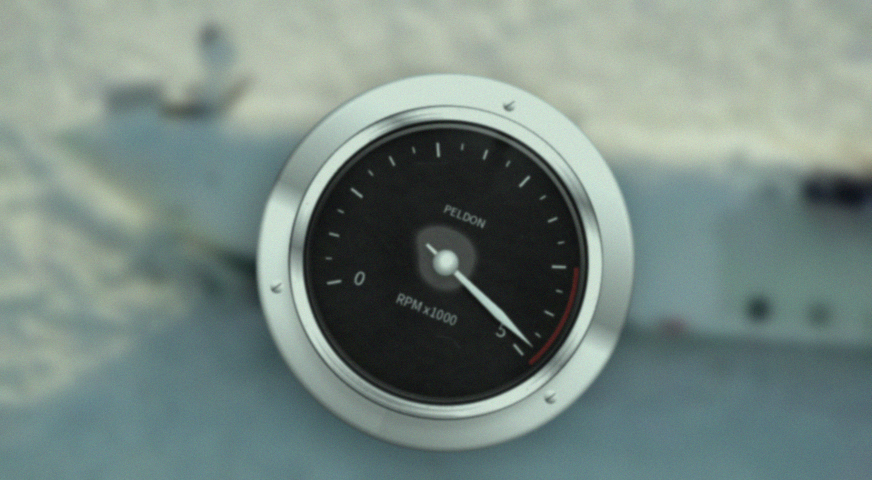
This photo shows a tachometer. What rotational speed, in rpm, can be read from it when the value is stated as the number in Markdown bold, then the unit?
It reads **4875** rpm
